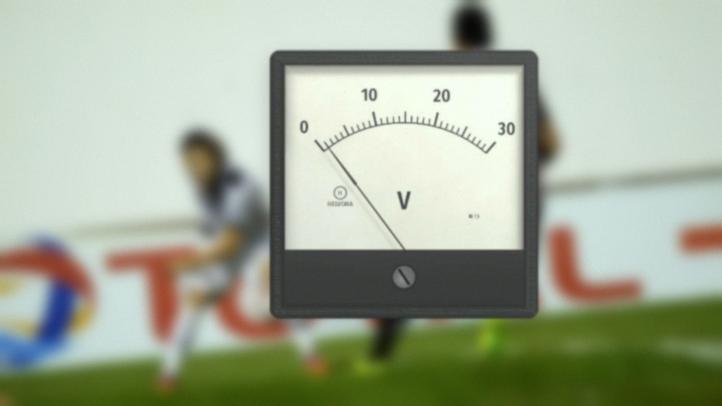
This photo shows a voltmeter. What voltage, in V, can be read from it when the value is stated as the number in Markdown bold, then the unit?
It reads **1** V
